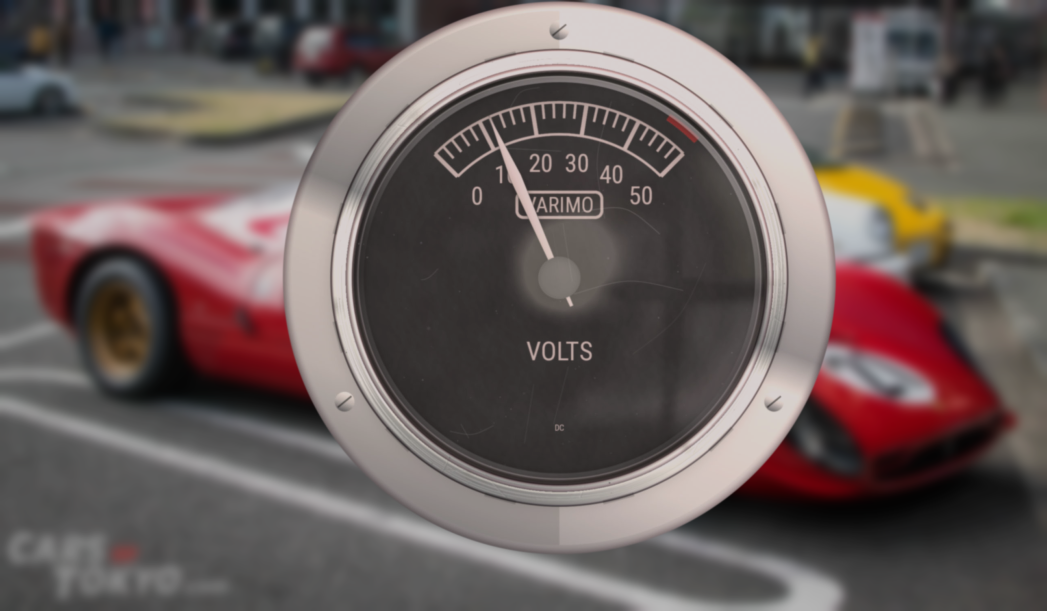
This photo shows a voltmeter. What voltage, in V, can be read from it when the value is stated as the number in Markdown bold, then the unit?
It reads **12** V
